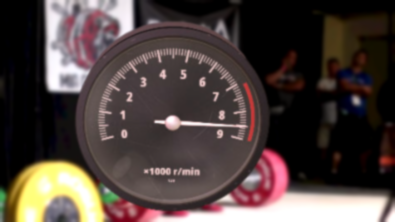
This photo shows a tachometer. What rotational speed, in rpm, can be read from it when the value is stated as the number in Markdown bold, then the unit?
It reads **8500** rpm
